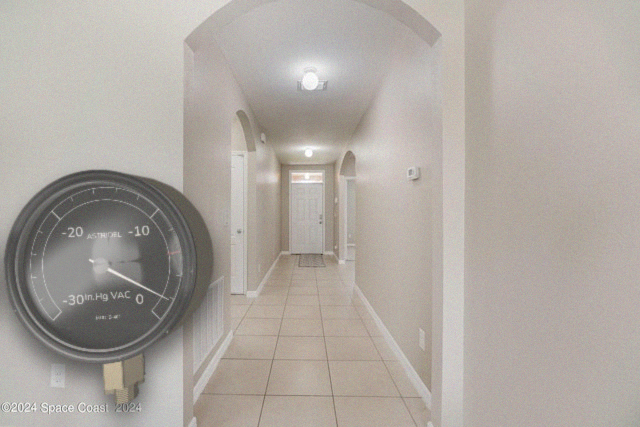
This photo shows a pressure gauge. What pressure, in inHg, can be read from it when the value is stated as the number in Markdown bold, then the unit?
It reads **-2** inHg
